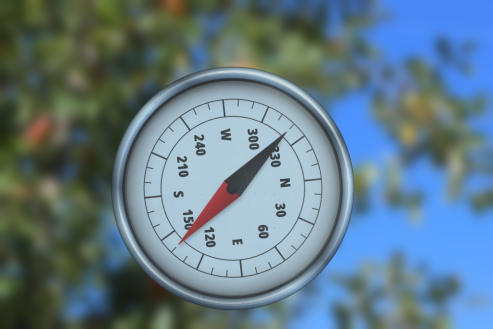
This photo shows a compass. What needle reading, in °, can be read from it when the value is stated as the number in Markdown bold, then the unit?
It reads **140** °
